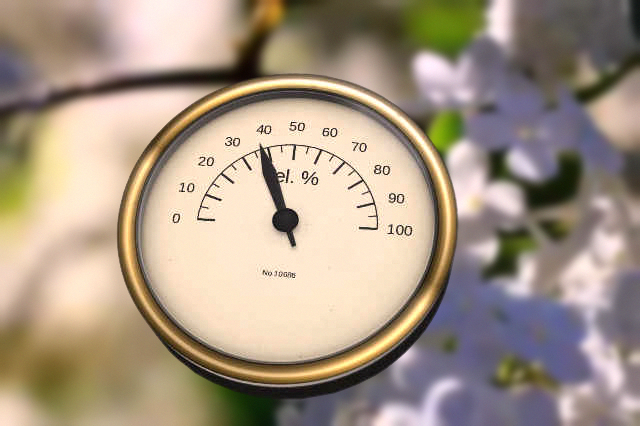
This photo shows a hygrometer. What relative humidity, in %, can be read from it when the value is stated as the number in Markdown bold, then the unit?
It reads **37.5** %
